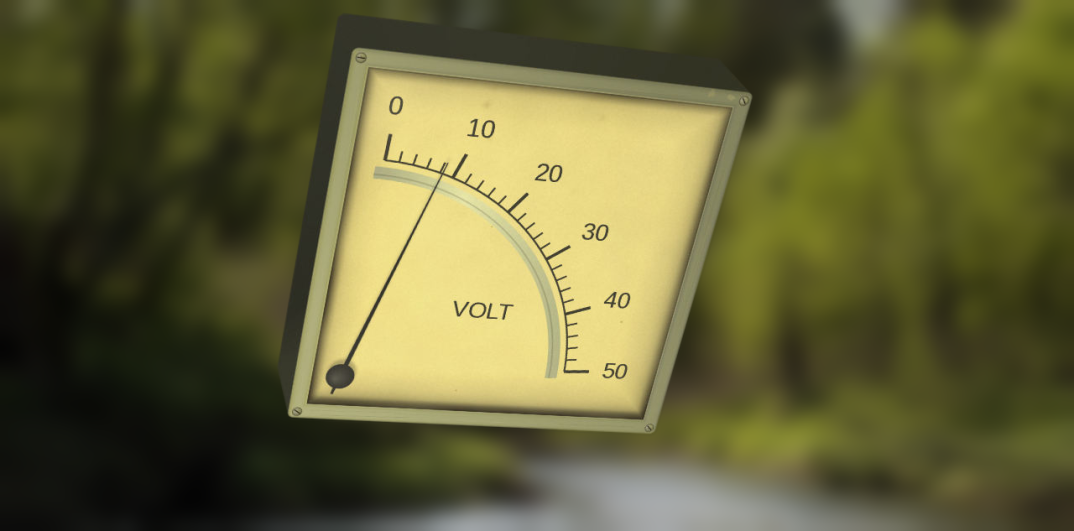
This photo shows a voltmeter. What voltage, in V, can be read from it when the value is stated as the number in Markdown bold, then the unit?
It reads **8** V
